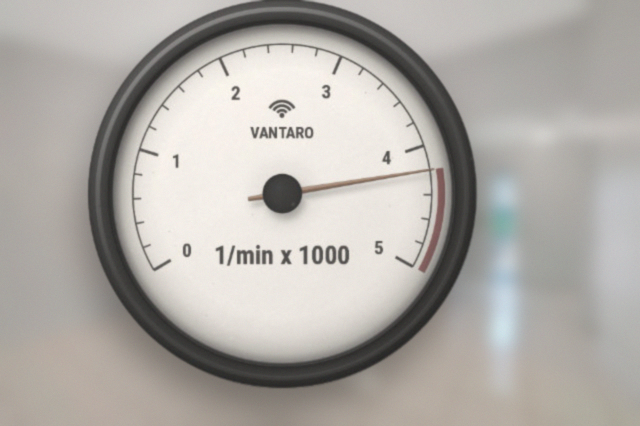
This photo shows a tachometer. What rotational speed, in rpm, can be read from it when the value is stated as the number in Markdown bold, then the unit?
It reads **4200** rpm
